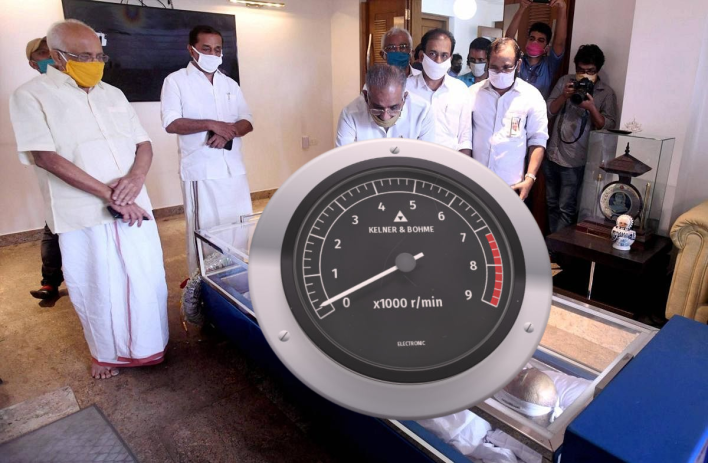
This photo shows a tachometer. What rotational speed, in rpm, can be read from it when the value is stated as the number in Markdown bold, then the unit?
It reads **200** rpm
